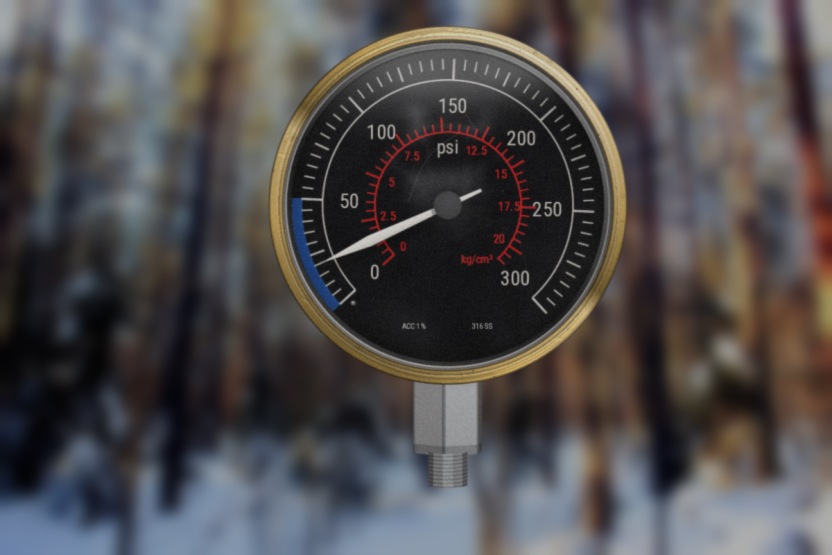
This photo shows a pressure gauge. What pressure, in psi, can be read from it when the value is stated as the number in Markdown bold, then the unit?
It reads **20** psi
